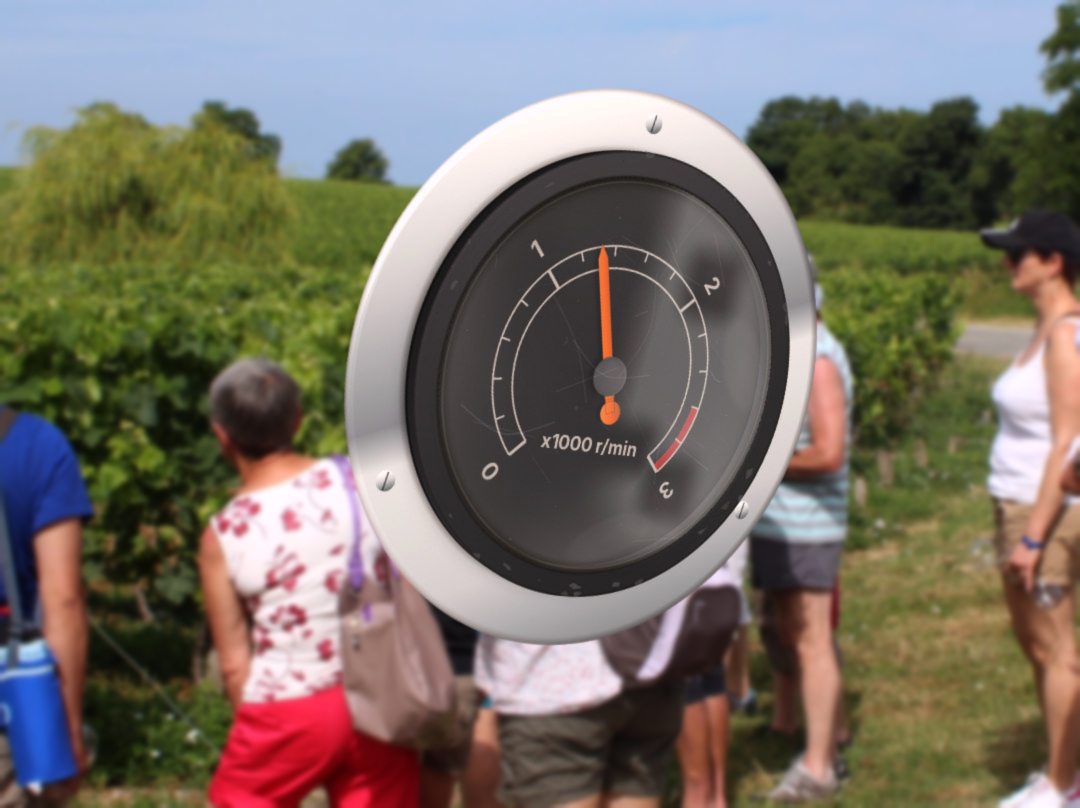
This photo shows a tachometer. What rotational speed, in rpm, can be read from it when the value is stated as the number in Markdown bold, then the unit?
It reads **1300** rpm
